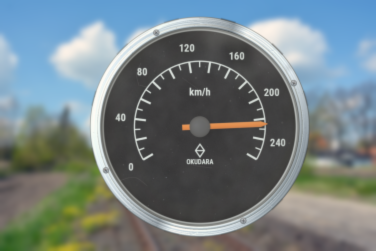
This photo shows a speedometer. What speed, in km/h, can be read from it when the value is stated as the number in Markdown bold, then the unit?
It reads **225** km/h
